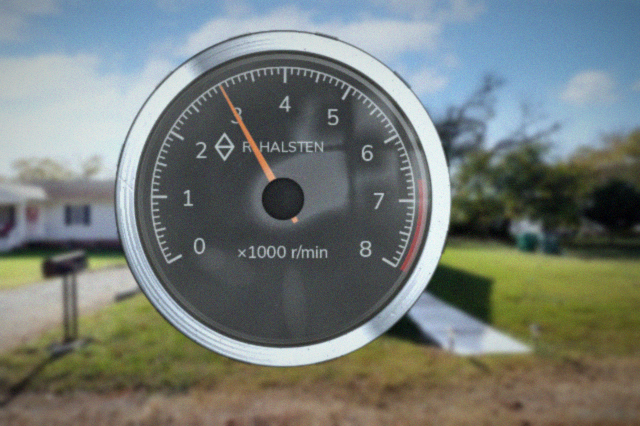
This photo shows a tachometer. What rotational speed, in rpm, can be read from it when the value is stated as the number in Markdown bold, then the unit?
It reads **3000** rpm
